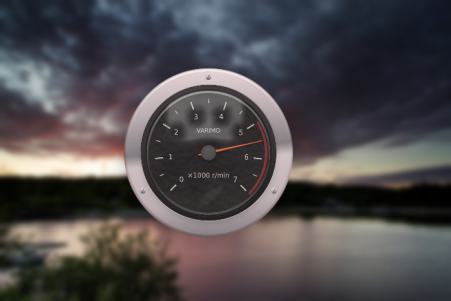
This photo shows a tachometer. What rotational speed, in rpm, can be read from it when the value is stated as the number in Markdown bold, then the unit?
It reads **5500** rpm
